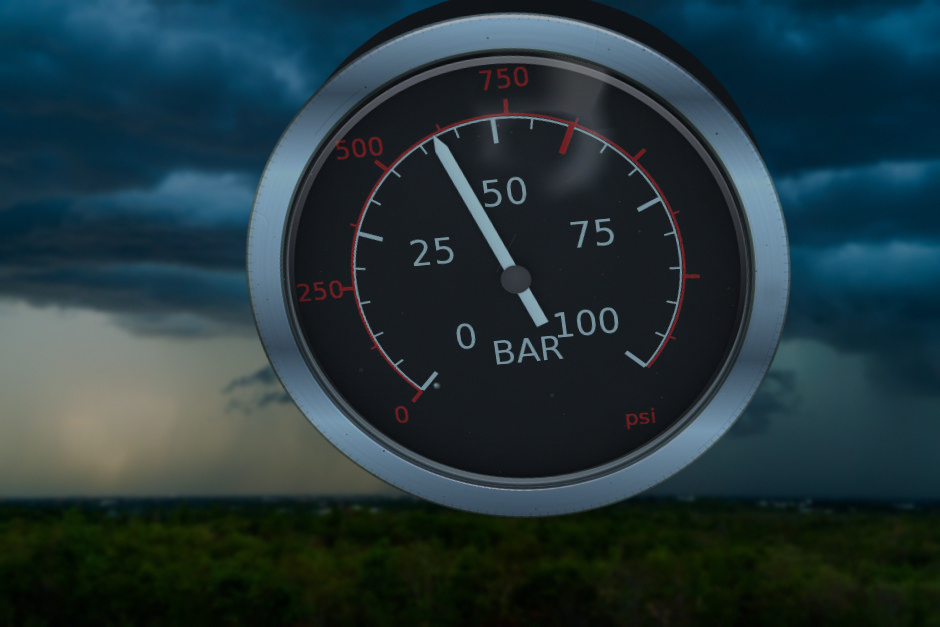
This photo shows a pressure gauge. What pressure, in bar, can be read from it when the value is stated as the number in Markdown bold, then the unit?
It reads **42.5** bar
